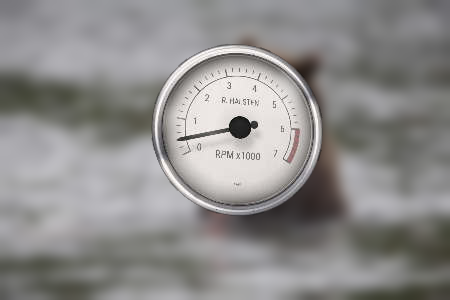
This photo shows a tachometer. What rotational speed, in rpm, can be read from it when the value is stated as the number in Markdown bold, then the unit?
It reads **400** rpm
